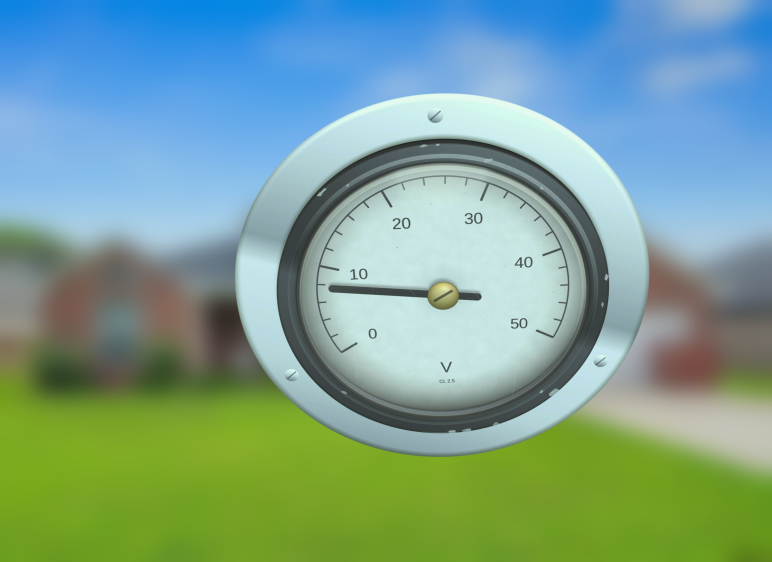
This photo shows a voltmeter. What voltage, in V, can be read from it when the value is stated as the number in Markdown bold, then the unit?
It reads **8** V
